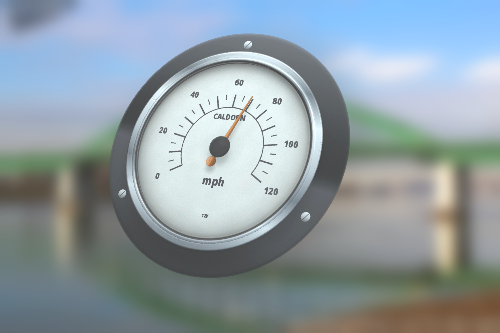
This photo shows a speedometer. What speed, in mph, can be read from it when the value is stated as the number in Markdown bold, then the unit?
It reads **70** mph
